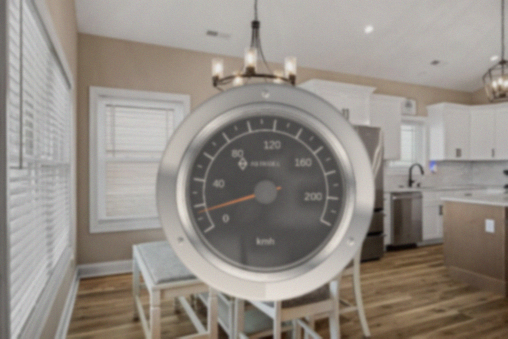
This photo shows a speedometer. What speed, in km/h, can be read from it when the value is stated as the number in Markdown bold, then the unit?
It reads **15** km/h
